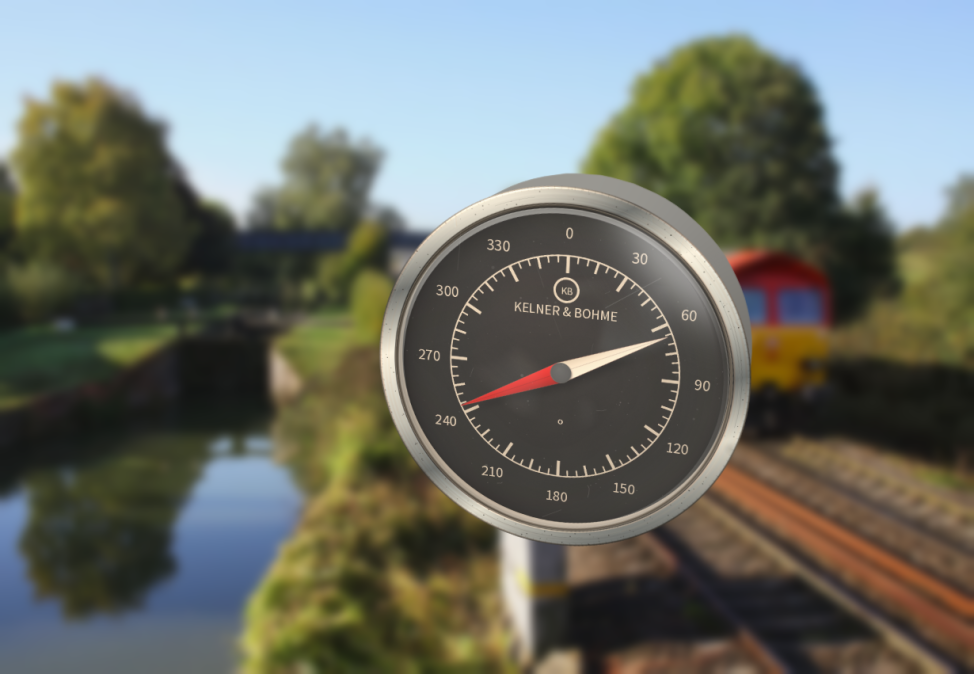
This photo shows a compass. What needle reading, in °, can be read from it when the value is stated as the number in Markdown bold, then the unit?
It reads **245** °
